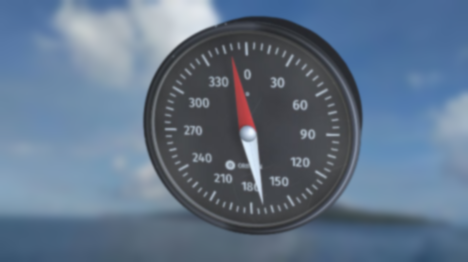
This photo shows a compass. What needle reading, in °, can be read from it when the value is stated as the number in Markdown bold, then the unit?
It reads **350** °
